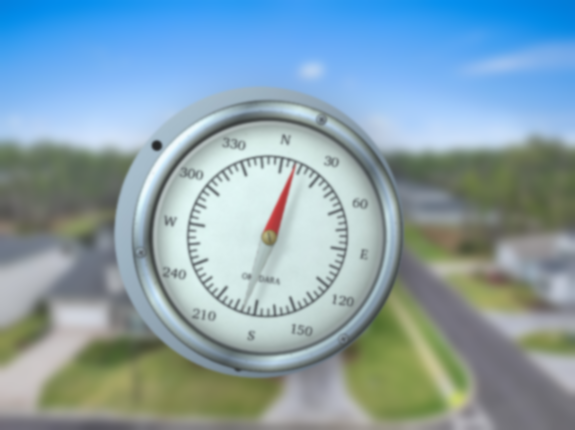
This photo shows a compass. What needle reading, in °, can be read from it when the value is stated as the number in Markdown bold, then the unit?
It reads **10** °
